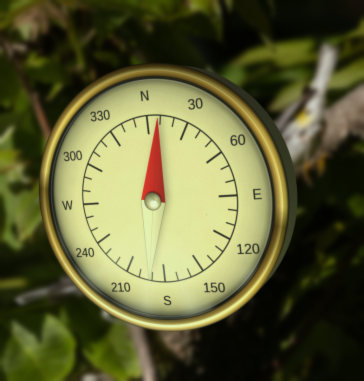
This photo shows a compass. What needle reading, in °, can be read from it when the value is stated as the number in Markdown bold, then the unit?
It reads **10** °
